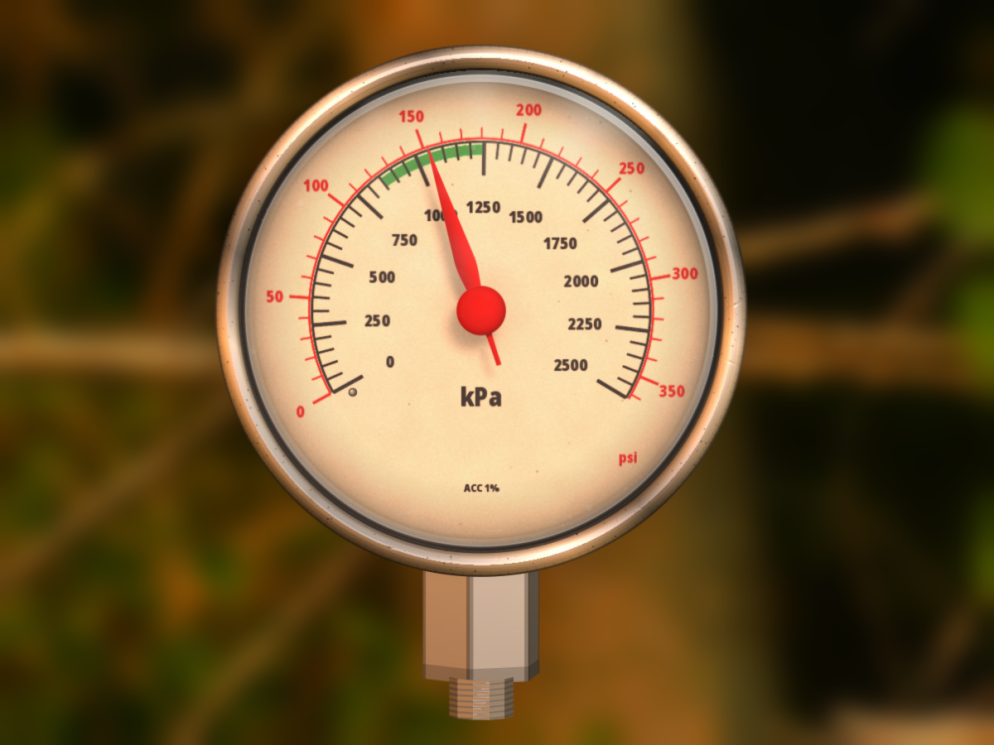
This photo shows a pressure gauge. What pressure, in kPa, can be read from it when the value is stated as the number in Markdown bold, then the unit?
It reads **1050** kPa
